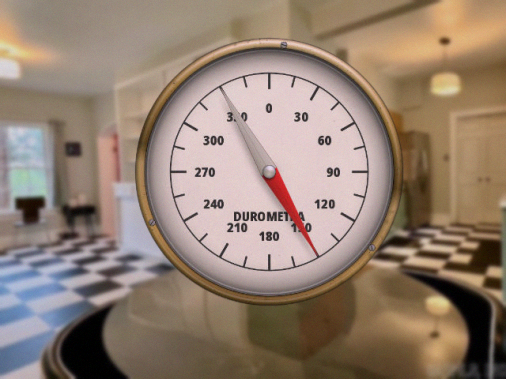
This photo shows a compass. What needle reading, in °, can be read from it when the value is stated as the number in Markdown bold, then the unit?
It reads **150** °
